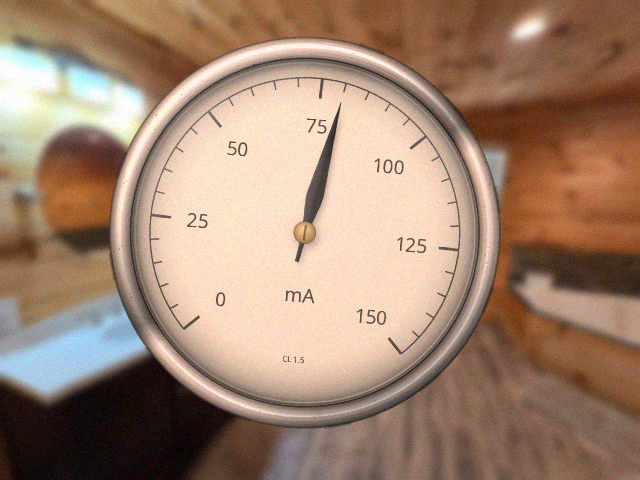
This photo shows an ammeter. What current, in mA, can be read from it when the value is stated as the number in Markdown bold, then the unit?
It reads **80** mA
